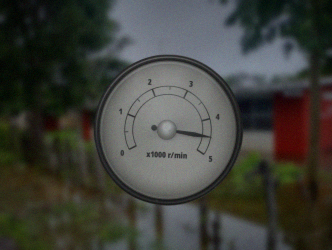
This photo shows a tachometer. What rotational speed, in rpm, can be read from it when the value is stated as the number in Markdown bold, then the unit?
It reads **4500** rpm
